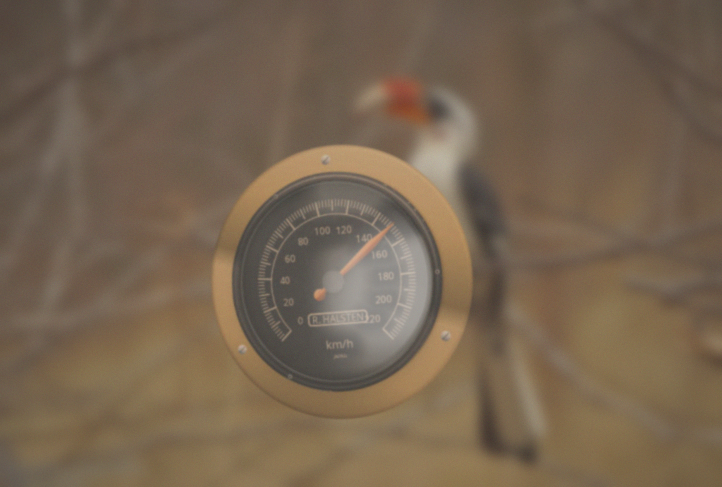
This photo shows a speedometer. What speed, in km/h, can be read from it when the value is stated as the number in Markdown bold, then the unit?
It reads **150** km/h
